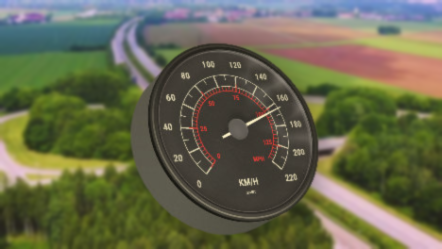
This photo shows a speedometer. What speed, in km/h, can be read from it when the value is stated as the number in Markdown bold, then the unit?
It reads **165** km/h
